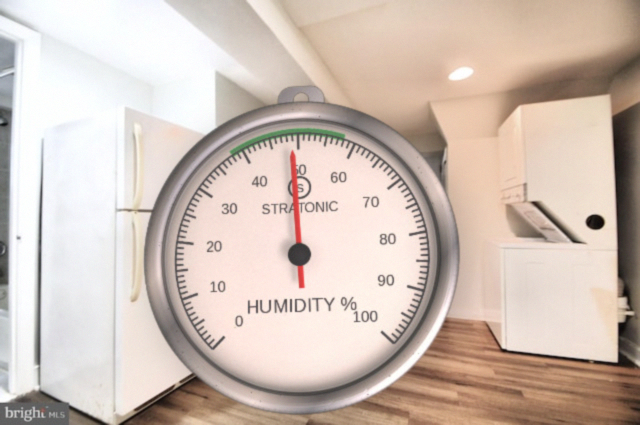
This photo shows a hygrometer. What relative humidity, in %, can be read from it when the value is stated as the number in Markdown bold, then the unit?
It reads **49** %
